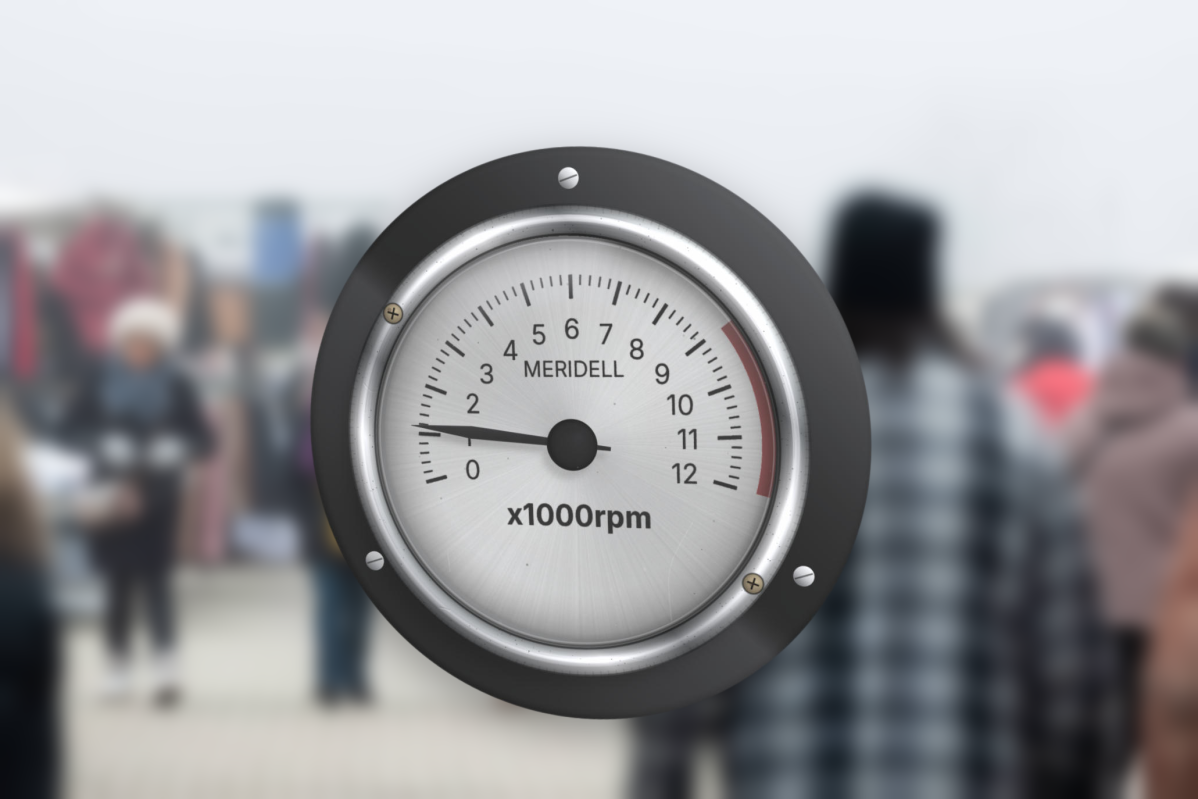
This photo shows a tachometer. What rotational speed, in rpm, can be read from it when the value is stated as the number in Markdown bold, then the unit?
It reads **1200** rpm
